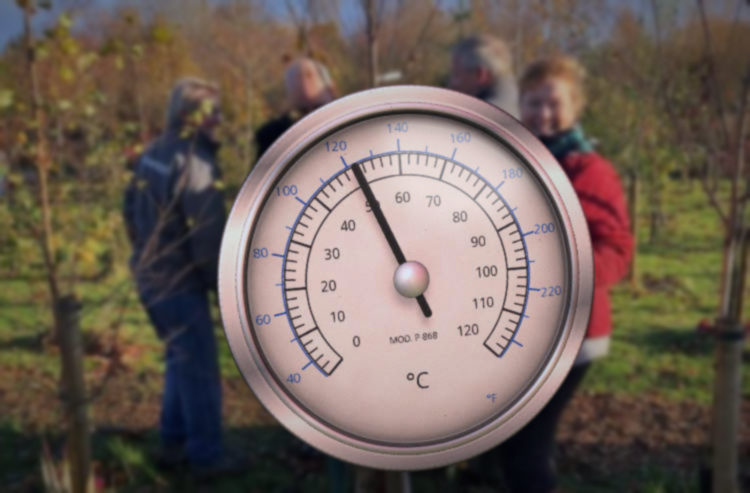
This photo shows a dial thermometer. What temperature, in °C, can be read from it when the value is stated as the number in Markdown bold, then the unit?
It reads **50** °C
